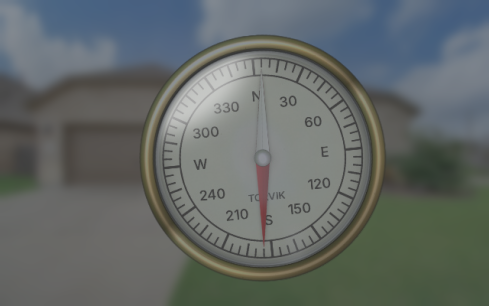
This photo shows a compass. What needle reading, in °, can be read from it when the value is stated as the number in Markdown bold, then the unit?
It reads **185** °
